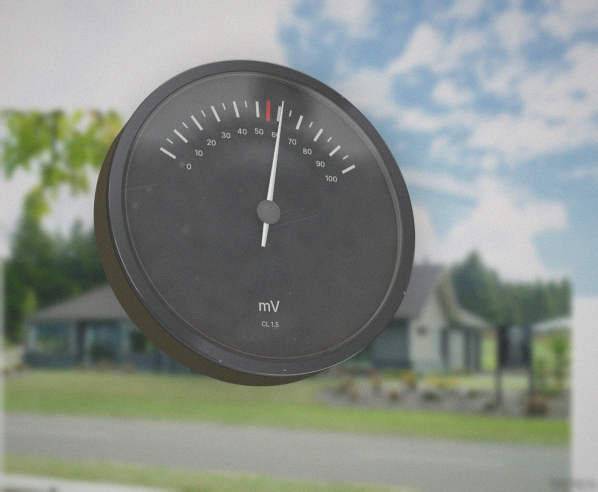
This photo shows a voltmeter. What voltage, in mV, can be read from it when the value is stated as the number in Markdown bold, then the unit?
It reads **60** mV
